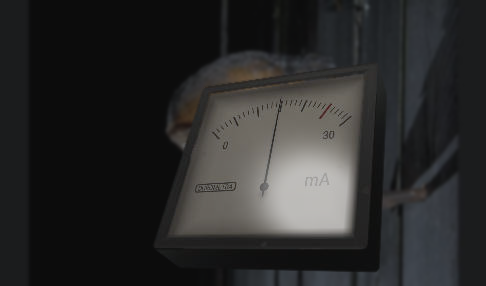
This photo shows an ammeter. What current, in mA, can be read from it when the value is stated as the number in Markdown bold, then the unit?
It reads **15** mA
